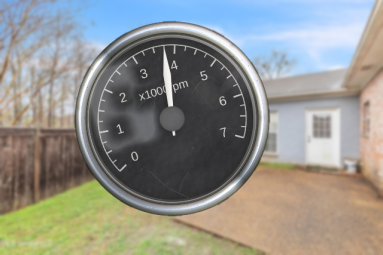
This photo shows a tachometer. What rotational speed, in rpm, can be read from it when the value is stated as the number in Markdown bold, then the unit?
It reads **3750** rpm
